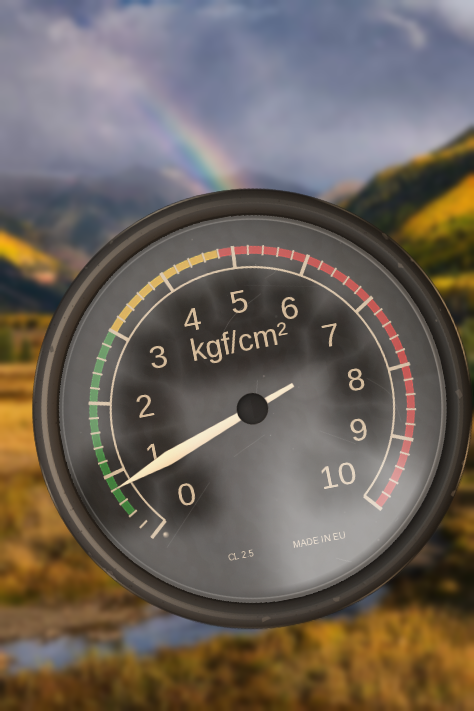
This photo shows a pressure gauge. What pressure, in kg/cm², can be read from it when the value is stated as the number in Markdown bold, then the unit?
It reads **0.8** kg/cm²
